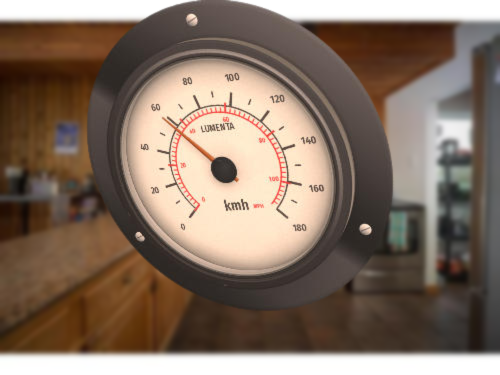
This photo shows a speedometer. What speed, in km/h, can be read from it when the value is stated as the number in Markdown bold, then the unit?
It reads **60** km/h
